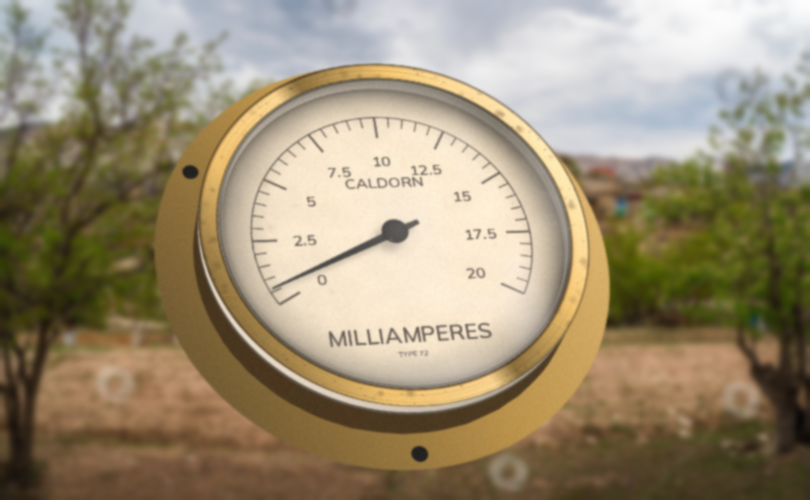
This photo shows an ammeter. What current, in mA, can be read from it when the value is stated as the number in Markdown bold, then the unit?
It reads **0.5** mA
